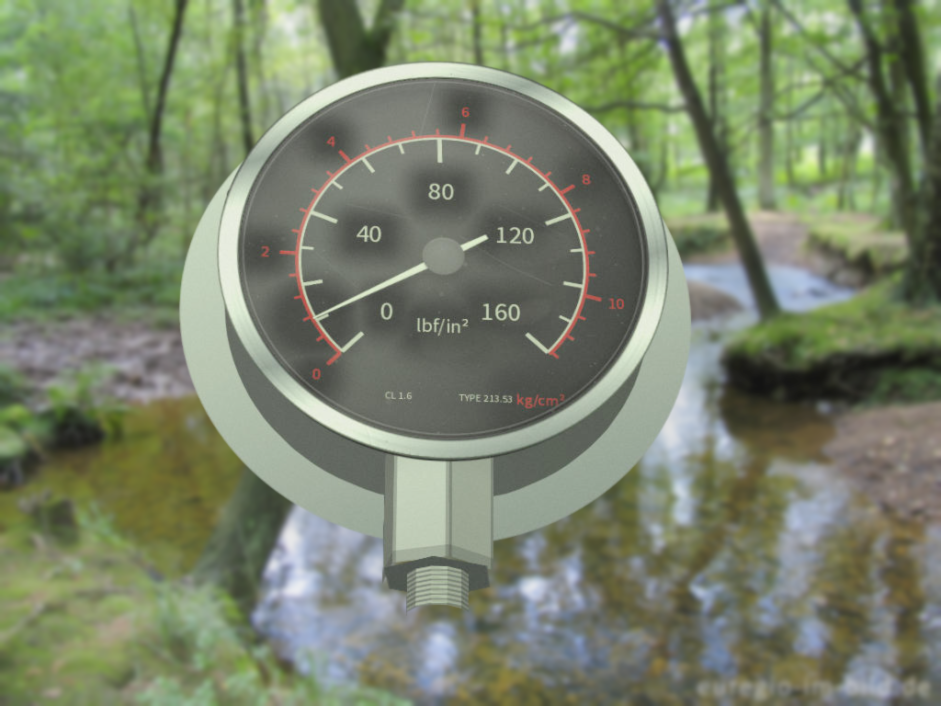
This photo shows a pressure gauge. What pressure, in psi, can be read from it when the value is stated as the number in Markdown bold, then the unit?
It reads **10** psi
